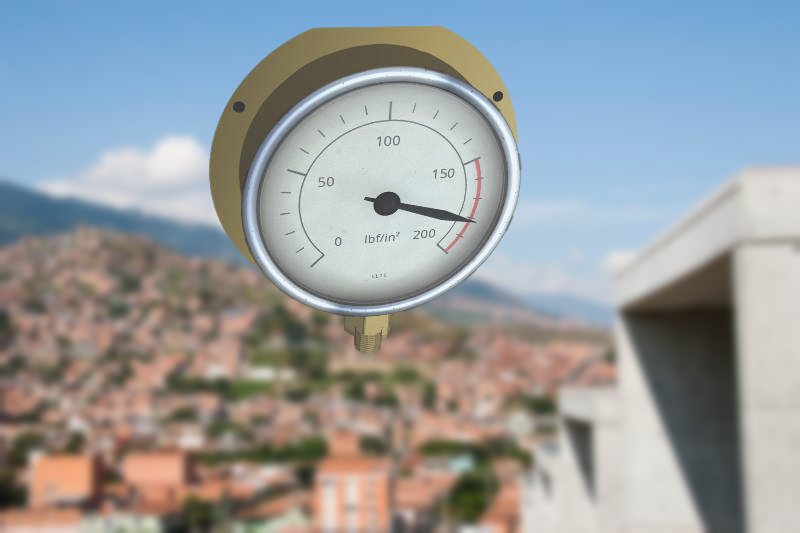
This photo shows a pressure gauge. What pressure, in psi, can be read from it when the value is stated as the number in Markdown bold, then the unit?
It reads **180** psi
